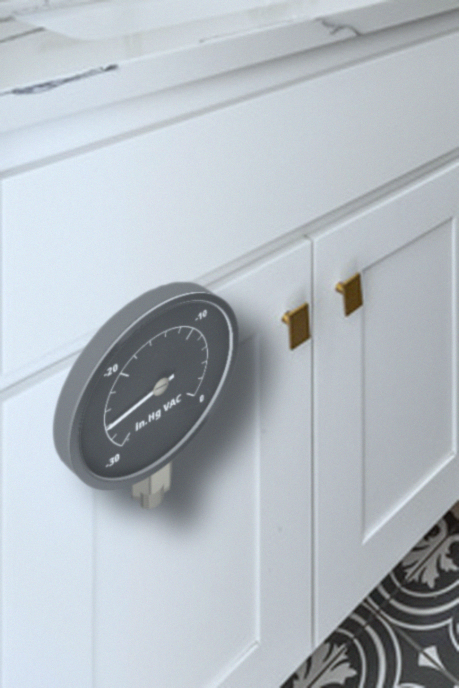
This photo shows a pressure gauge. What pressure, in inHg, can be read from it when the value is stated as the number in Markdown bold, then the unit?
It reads **-26** inHg
